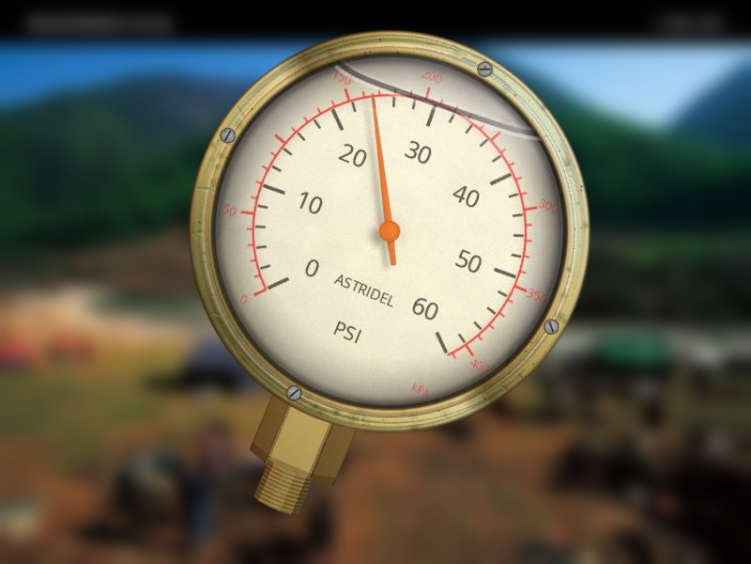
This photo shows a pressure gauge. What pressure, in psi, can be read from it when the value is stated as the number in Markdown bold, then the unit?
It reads **24** psi
